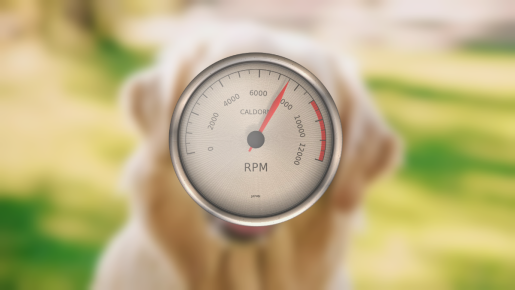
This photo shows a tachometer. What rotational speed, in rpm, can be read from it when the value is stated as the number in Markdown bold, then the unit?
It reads **7500** rpm
